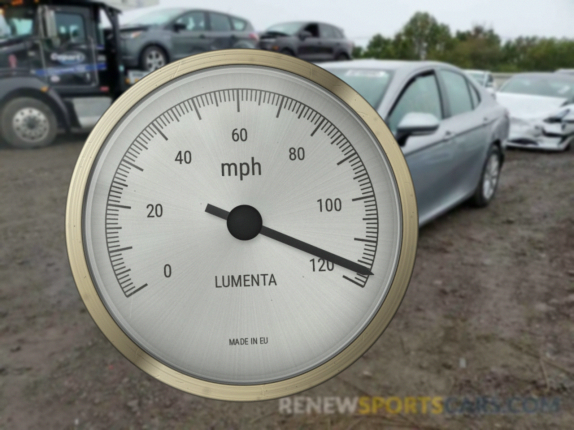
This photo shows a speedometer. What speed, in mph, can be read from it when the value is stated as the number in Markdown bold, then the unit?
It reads **117** mph
